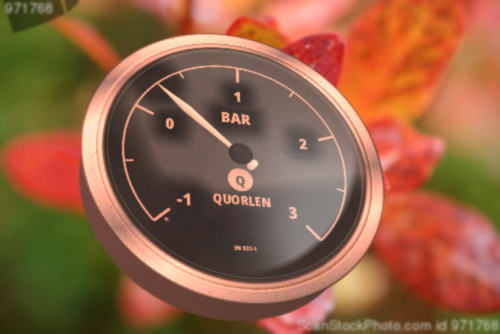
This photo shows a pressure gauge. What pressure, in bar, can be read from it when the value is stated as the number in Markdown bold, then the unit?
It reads **0.25** bar
